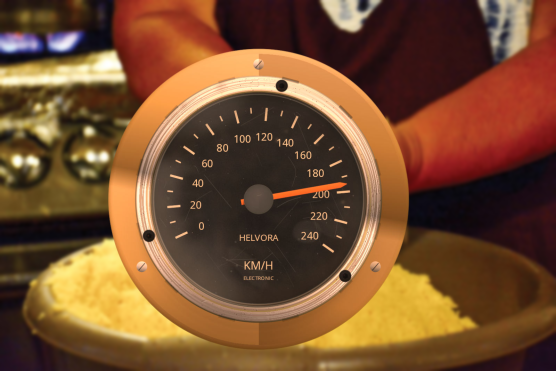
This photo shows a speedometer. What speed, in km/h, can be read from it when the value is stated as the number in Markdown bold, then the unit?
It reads **195** km/h
